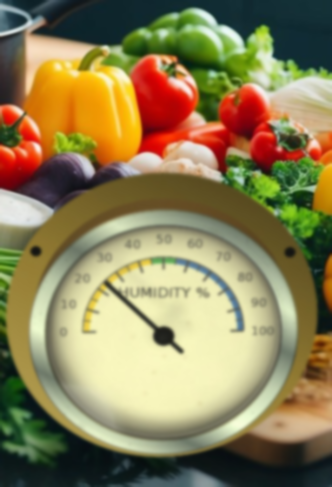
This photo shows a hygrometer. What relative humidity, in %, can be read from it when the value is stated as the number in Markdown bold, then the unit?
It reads **25** %
